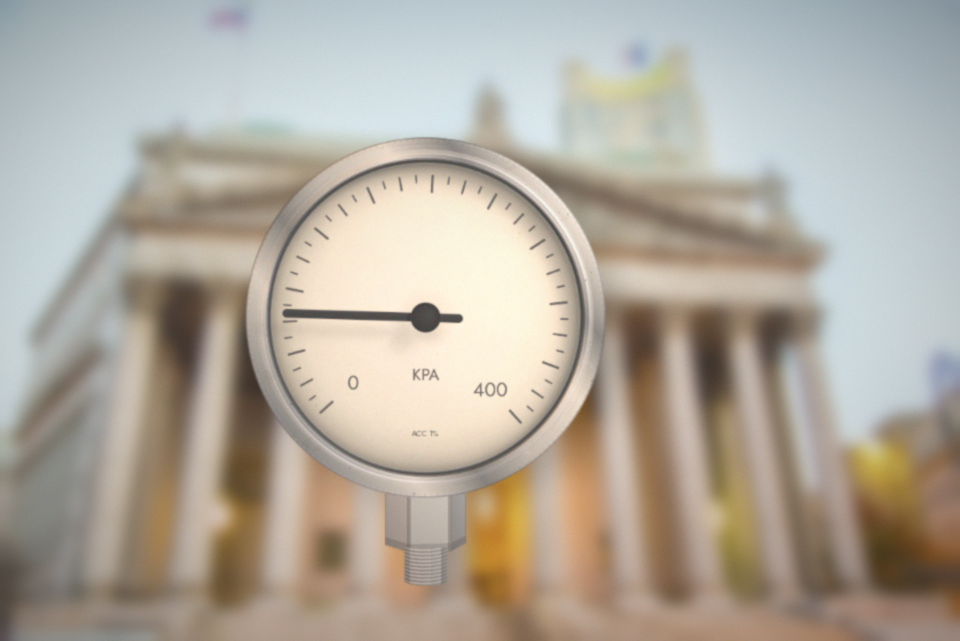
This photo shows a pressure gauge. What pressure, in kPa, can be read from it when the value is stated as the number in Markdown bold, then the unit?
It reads **65** kPa
